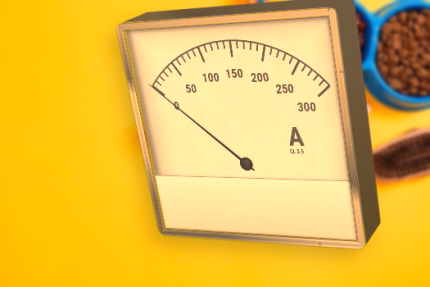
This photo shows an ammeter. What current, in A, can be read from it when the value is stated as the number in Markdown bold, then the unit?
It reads **0** A
